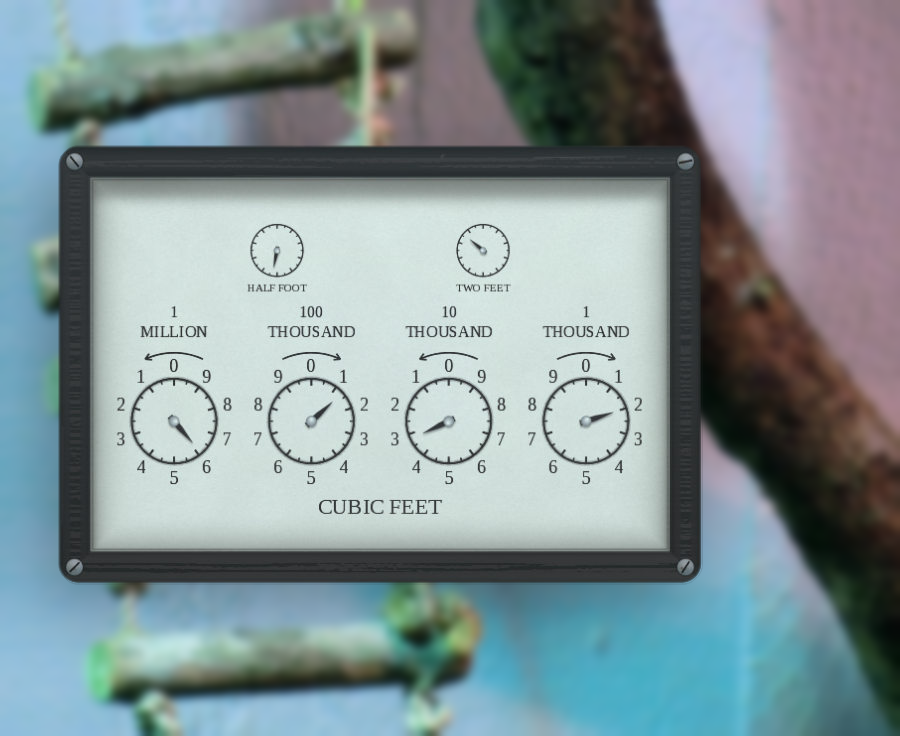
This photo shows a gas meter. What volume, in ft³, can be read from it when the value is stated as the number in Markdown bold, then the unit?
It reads **613200** ft³
